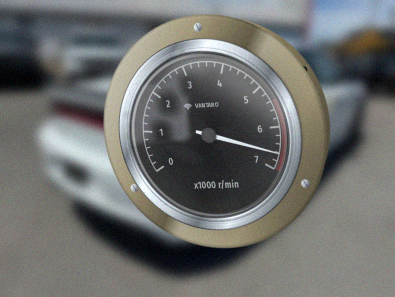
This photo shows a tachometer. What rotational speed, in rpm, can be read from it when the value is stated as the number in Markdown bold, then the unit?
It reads **6600** rpm
